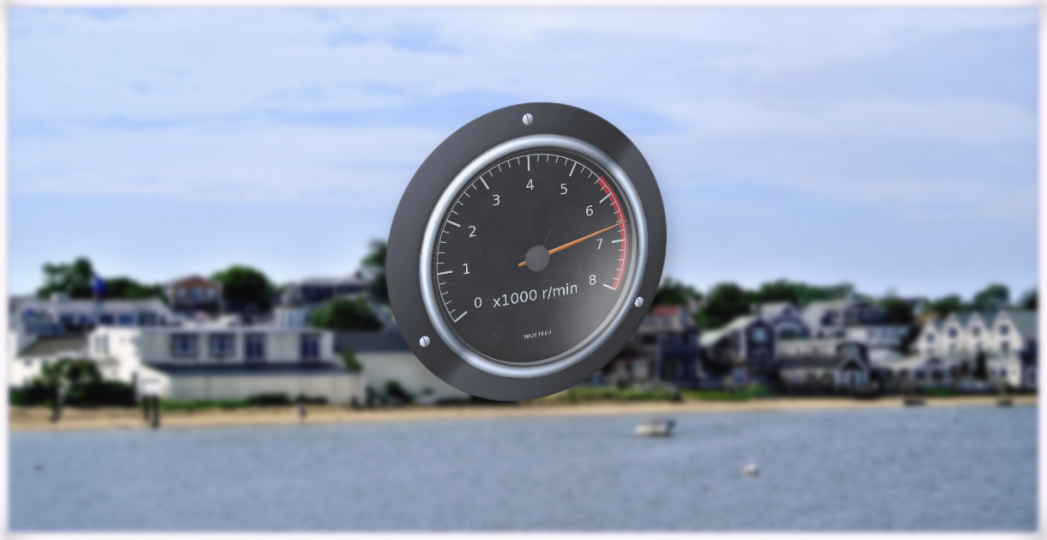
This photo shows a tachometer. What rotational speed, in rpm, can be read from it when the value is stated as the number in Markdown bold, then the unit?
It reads **6600** rpm
